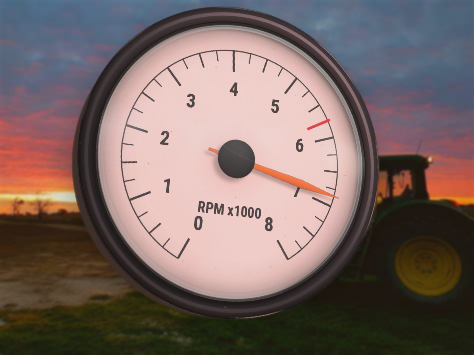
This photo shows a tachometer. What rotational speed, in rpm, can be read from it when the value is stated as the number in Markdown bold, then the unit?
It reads **6875** rpm
